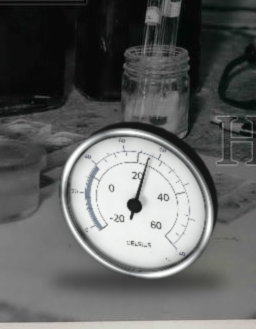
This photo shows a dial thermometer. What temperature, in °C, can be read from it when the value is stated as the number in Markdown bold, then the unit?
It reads **24** °C
